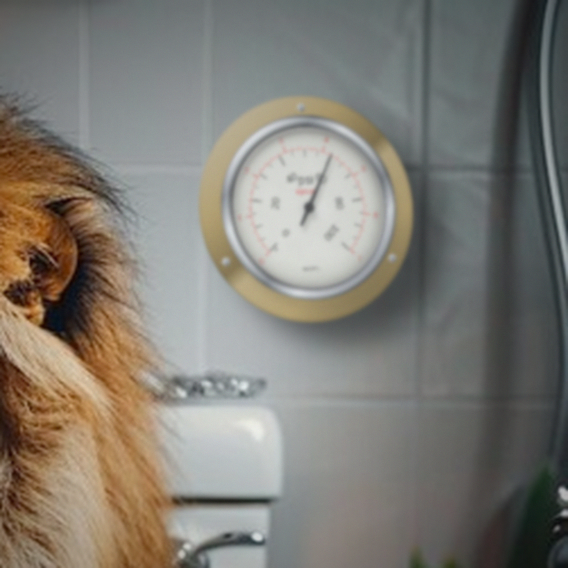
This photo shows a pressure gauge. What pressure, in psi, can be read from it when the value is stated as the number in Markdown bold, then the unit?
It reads **60** psi
